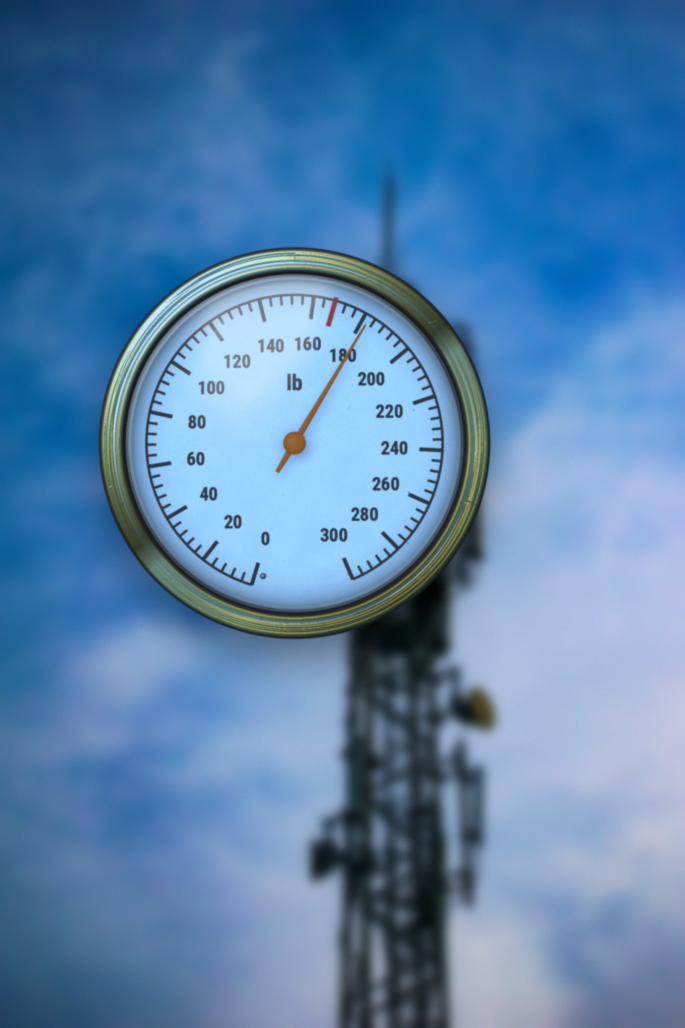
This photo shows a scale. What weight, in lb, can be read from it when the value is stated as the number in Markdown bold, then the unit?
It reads **182** lb
